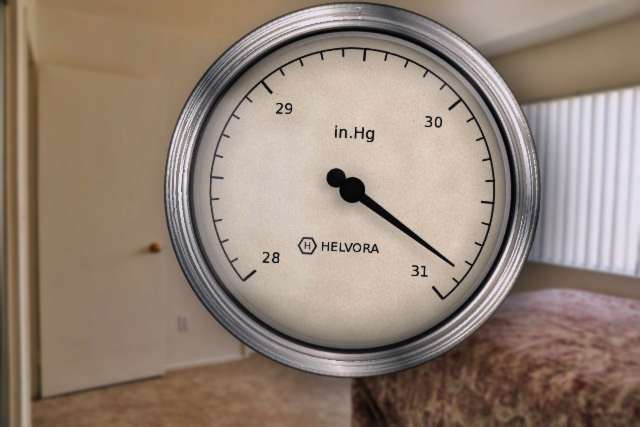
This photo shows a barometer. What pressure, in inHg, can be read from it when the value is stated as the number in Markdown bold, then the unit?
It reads **30.85** inHg
